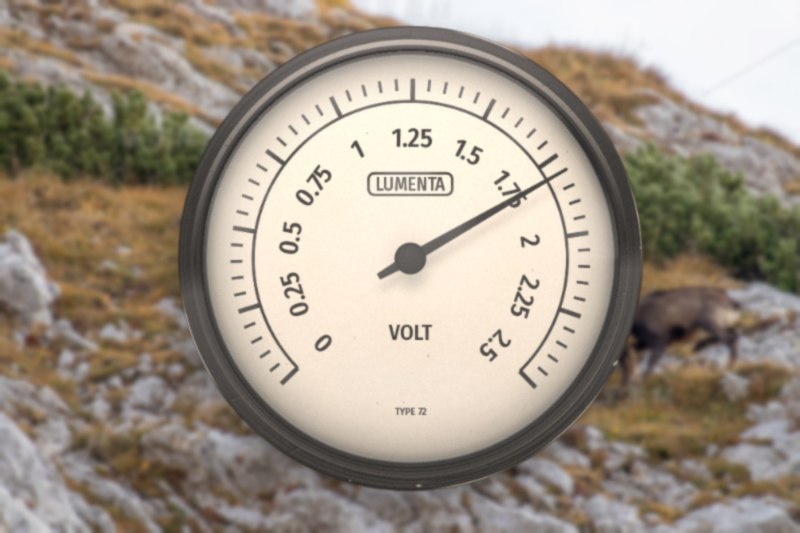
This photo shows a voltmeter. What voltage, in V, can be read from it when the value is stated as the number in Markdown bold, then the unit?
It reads **1.8** V
